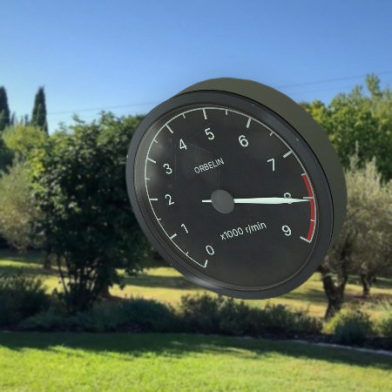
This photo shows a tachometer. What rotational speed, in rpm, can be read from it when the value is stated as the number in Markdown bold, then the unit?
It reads **8000** rpm
